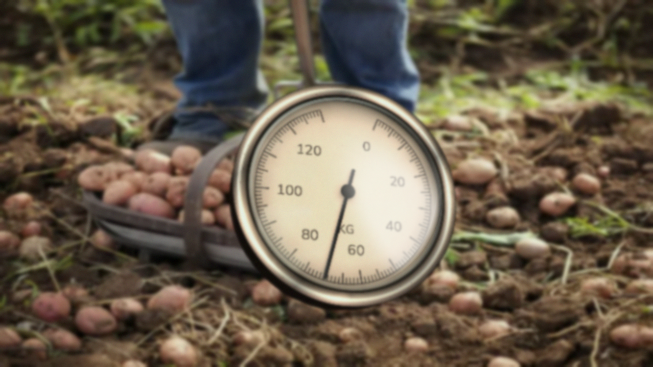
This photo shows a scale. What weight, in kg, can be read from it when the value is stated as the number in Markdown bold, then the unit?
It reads **70** kg
